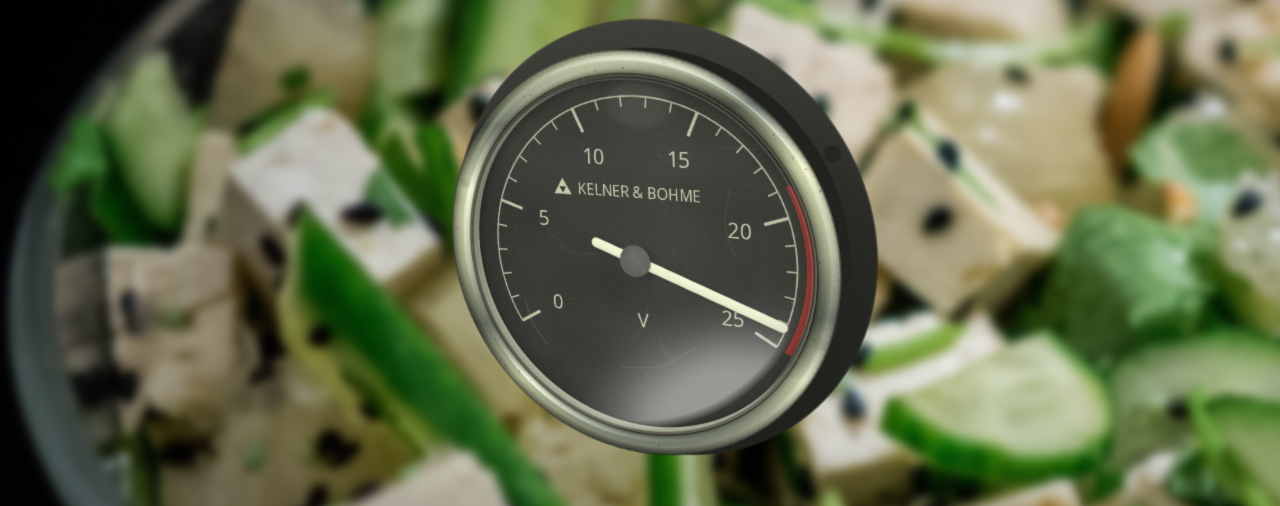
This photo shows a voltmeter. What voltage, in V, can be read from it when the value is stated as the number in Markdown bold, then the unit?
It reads **24** V
